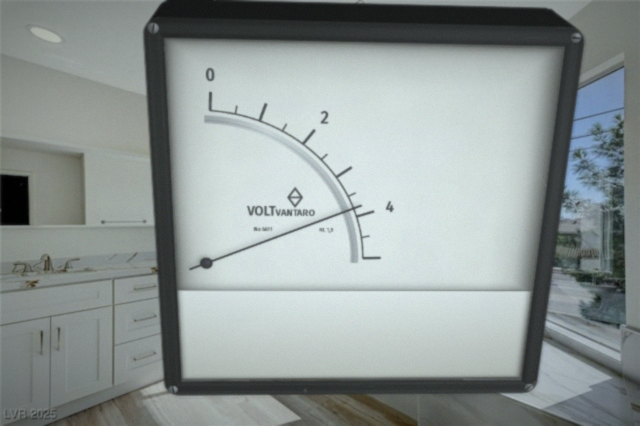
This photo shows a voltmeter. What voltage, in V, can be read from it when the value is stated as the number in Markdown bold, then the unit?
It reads **3.75** V
